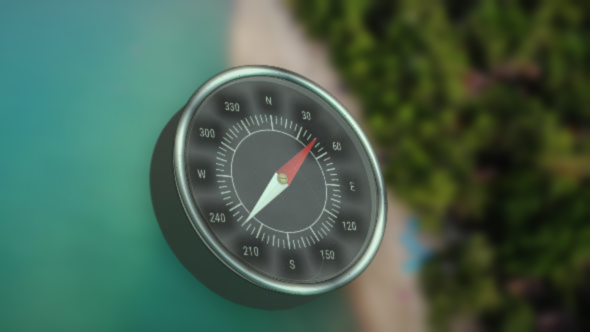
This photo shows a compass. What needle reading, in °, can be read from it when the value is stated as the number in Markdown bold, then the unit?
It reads **45** °
